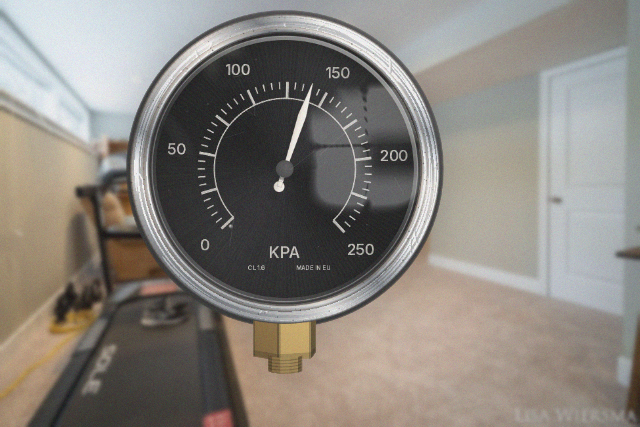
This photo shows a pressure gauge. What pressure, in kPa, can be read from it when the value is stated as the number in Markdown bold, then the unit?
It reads **140** kPa
